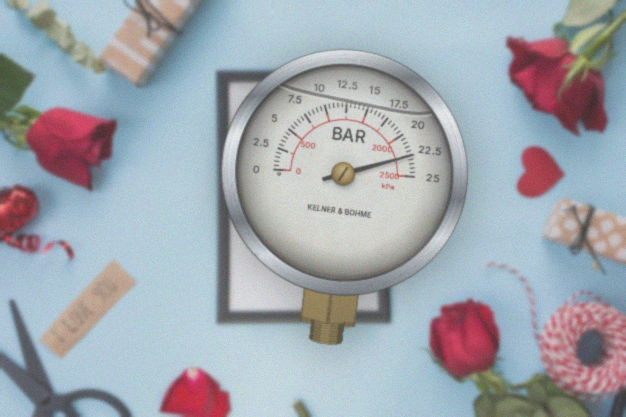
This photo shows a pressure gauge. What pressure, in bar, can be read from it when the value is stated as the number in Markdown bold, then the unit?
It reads **22.5** bar
